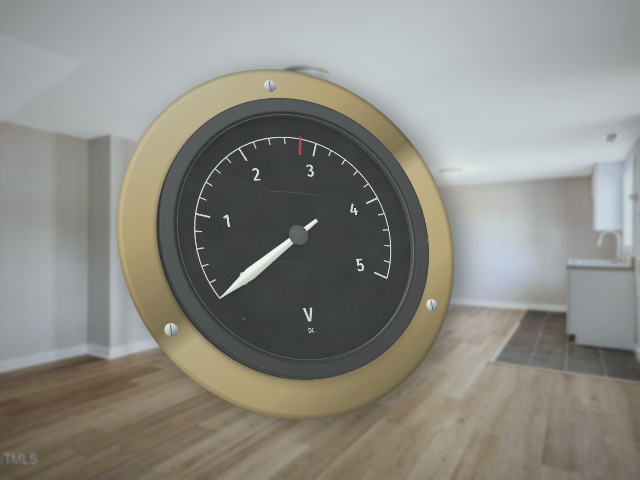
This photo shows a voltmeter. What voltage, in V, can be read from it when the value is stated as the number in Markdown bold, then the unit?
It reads **0** V
